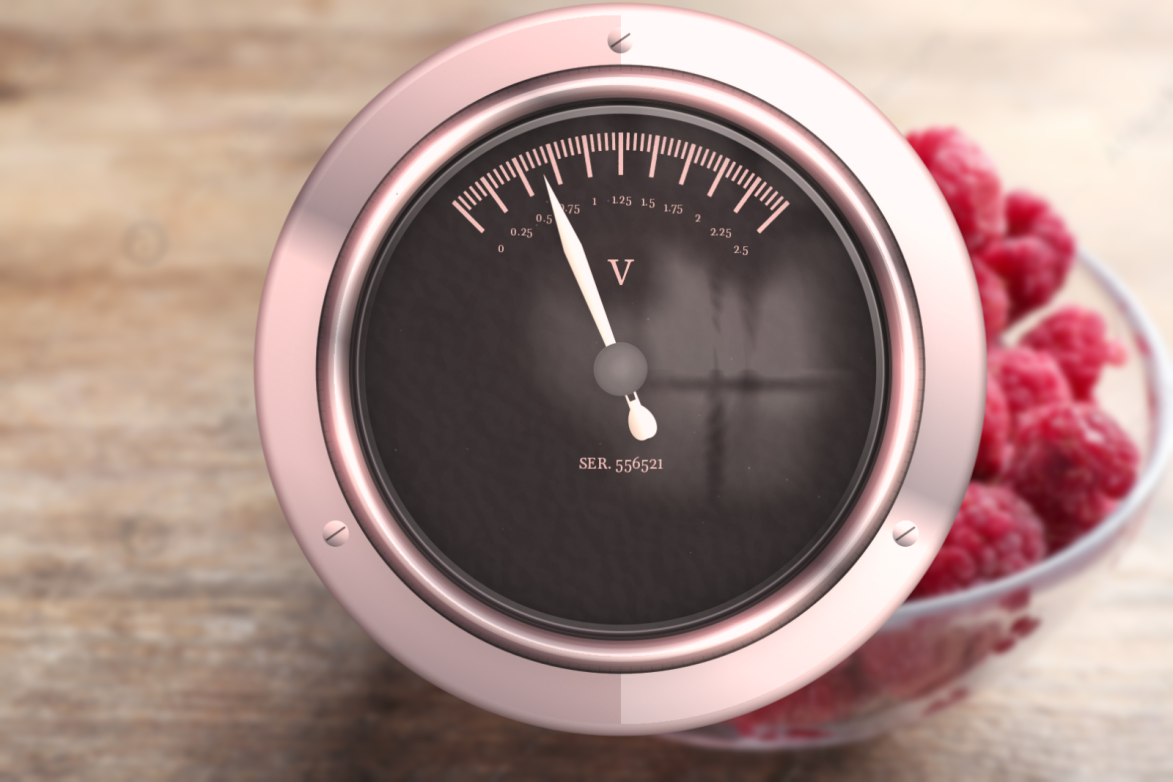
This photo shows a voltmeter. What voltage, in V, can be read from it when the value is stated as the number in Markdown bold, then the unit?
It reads **0.65** V
